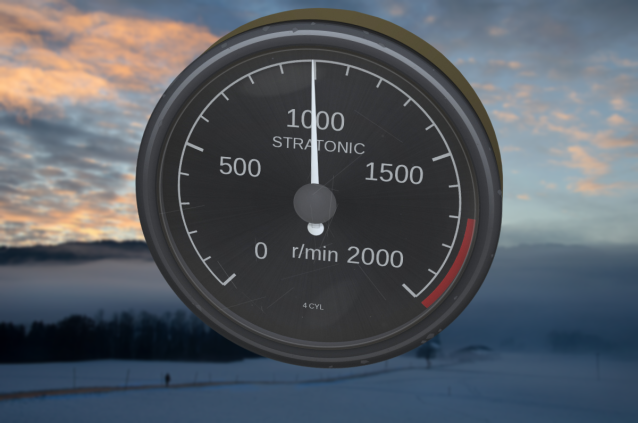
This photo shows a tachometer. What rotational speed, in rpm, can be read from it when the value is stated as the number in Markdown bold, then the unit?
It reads **1000** rpm
